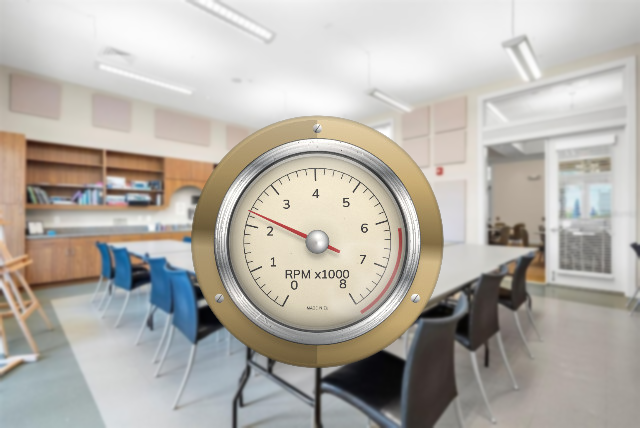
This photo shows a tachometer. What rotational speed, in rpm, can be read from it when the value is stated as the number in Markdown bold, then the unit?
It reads **2300** rpm
